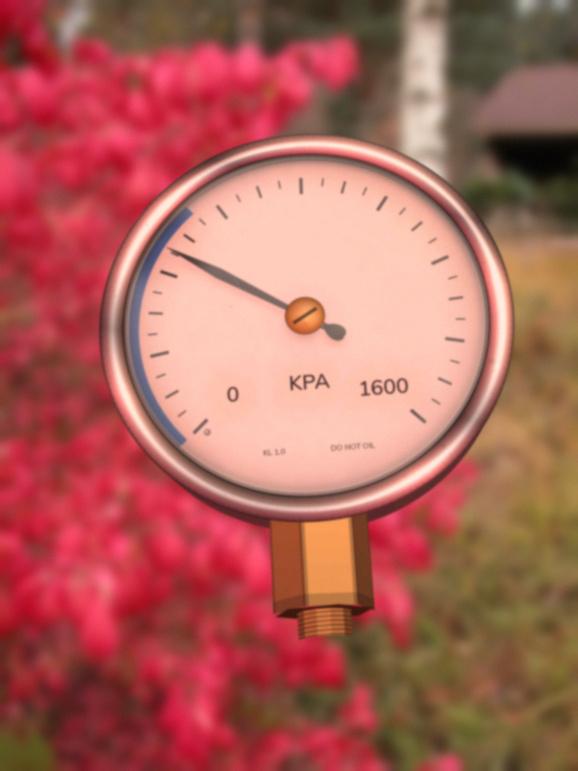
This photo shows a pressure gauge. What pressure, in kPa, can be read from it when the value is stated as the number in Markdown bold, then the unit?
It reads **450** kPa
